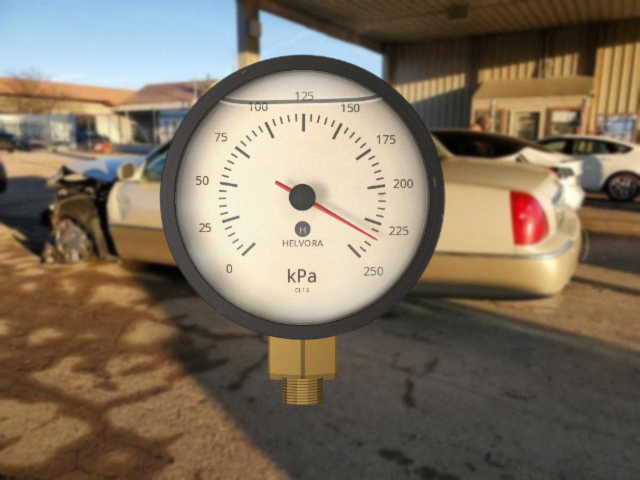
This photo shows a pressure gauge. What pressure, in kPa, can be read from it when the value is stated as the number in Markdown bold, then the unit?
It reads **235** kPa
